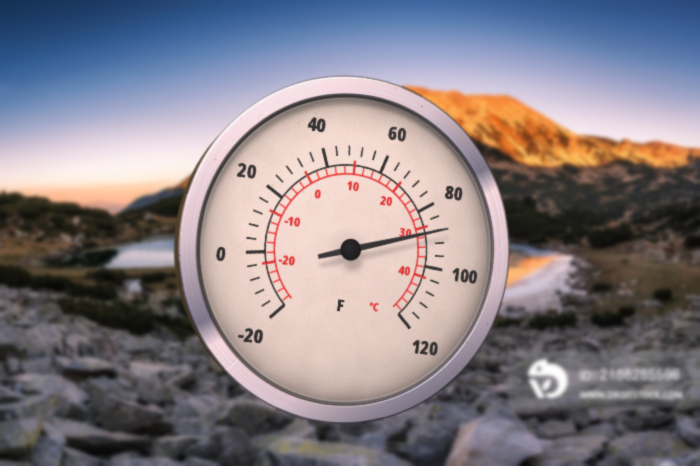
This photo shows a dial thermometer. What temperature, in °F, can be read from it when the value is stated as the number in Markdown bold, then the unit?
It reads **88** °F
